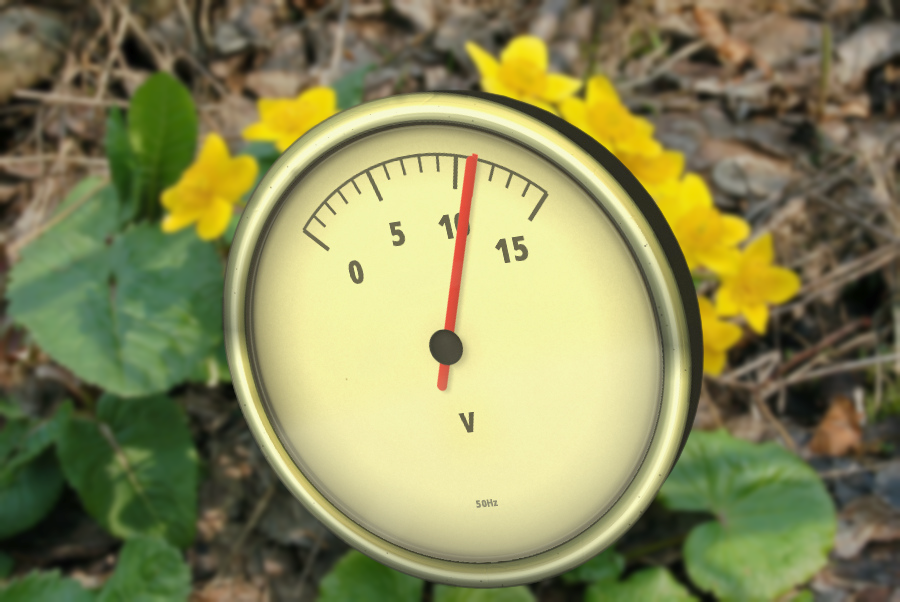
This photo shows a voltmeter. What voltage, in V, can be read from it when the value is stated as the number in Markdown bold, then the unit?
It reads **11** V
